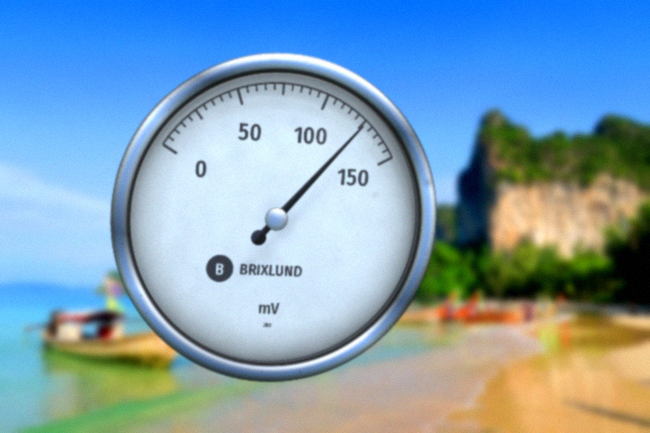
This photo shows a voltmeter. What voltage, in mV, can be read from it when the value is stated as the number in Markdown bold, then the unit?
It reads **125** mV
